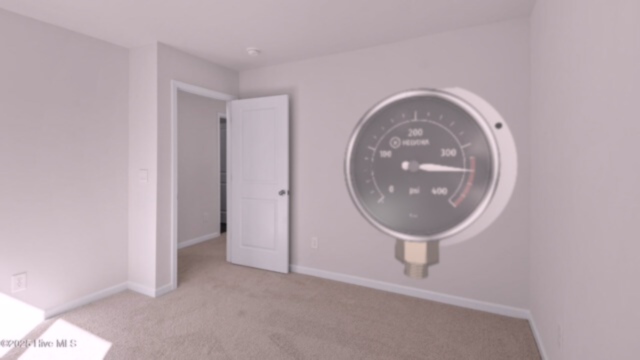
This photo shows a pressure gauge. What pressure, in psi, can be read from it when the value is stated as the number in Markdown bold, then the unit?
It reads **340** psi
